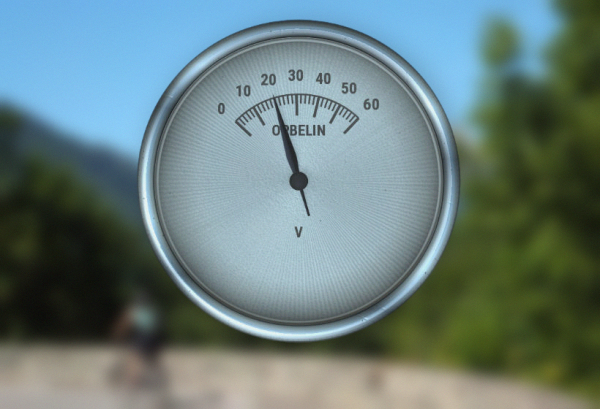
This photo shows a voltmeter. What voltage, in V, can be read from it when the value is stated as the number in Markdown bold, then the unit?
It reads **20** V
